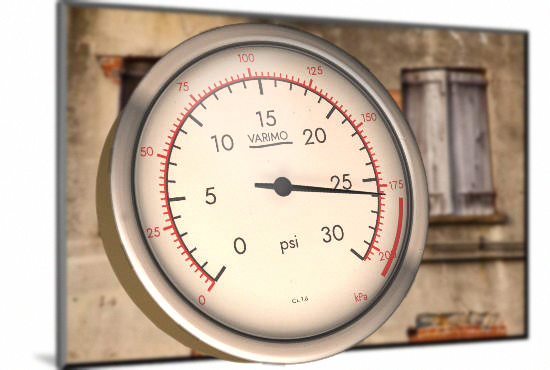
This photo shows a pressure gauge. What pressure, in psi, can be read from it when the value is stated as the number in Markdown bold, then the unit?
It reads **26** psi
